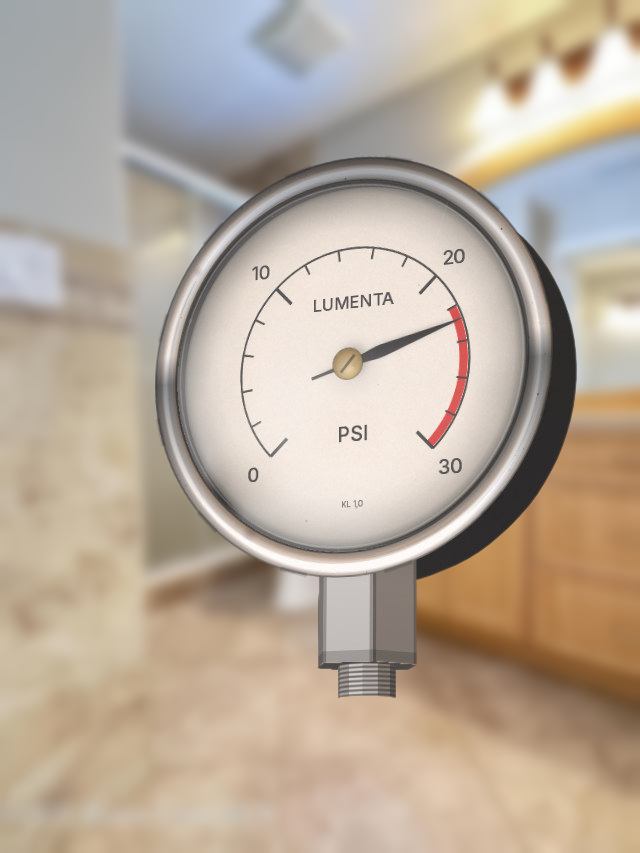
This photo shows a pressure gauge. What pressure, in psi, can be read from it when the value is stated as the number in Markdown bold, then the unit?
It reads **23** psi
